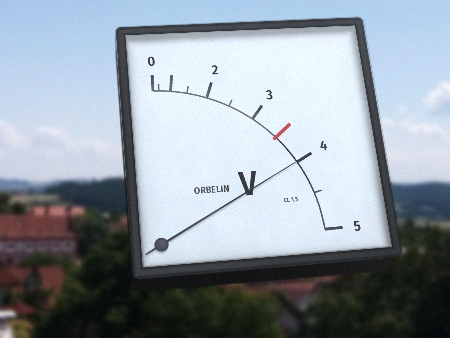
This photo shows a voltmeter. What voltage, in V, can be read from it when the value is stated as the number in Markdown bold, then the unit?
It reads **4** V
